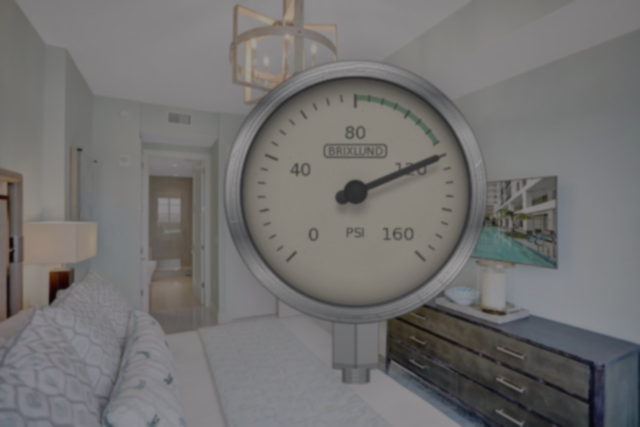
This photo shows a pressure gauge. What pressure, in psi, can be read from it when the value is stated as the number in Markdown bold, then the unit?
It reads **120** psi
